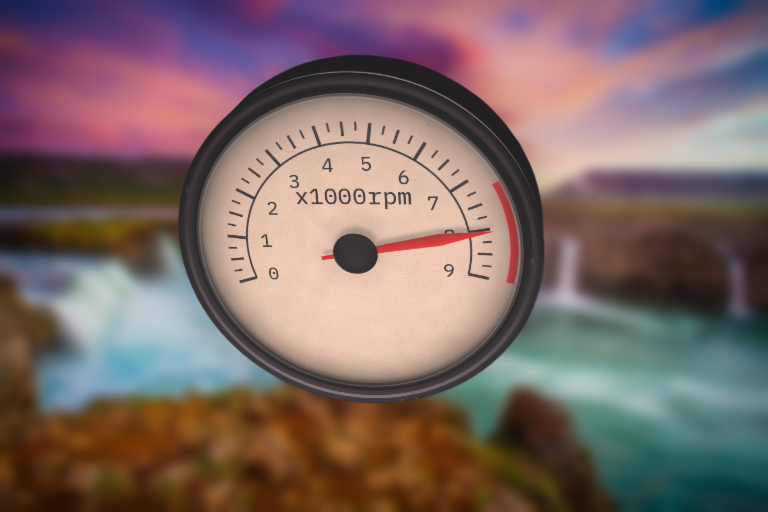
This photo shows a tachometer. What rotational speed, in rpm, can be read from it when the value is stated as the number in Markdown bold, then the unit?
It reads **8000** rpm
